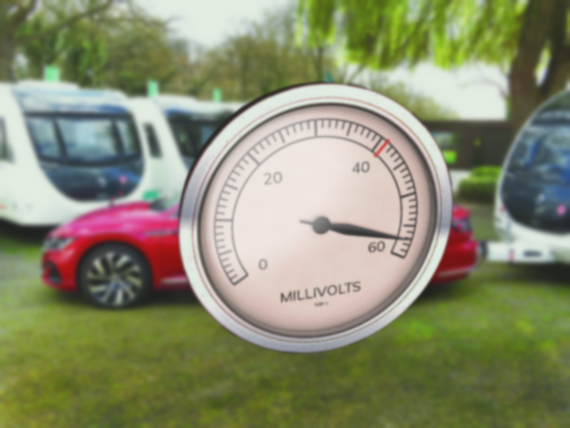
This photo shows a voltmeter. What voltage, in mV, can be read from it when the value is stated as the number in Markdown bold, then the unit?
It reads **57** mV
